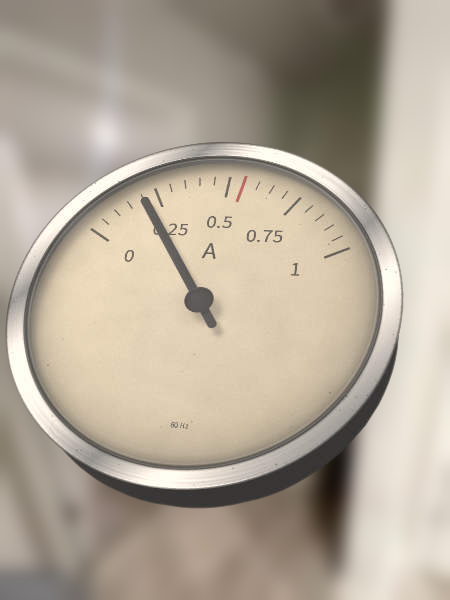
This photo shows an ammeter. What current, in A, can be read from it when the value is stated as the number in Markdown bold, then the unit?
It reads **0.2** A
